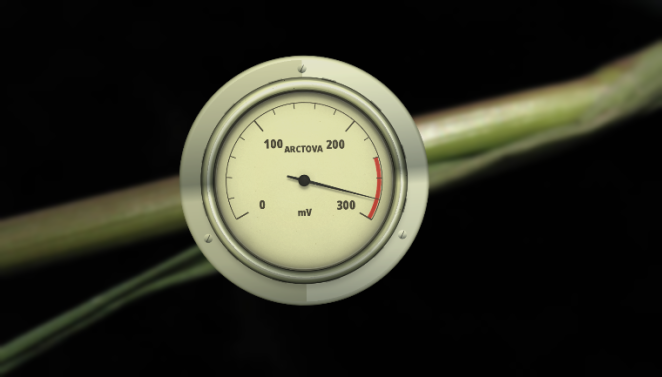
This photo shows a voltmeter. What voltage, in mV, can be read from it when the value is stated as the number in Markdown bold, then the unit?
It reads **280** mV
